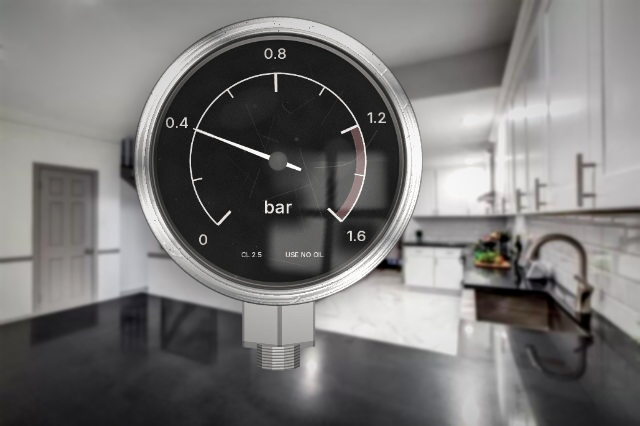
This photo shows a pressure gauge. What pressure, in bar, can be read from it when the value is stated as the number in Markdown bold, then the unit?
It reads **0.4** bar
